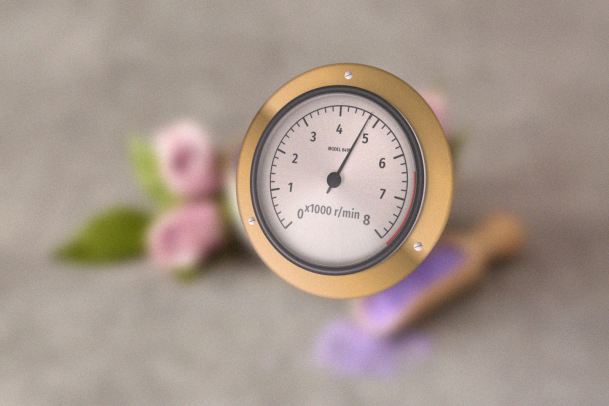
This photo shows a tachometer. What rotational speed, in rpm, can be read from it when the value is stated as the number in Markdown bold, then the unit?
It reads **4800** rpm
